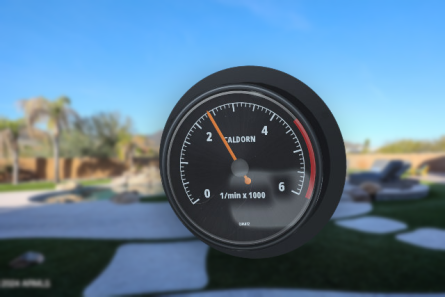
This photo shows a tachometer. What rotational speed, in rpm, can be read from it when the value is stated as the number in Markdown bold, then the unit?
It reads **2400** rpm
